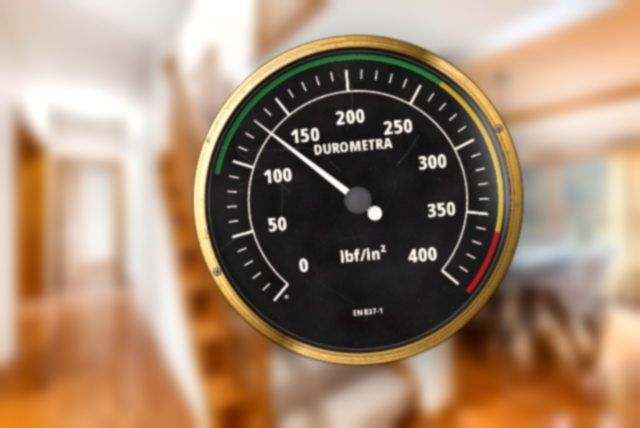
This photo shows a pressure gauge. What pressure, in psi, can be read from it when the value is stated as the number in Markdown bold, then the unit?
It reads **130** psi
